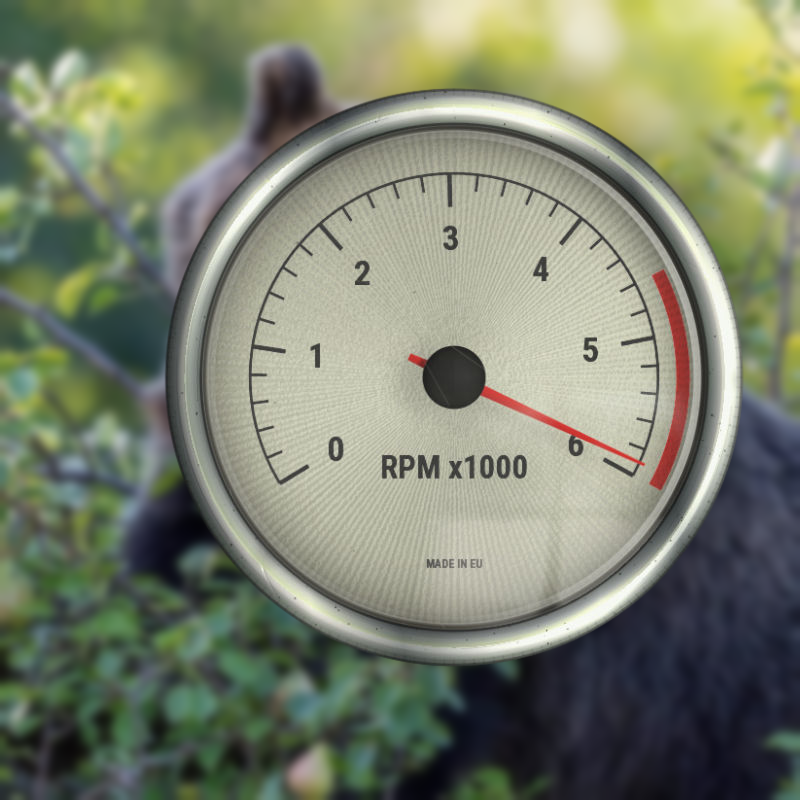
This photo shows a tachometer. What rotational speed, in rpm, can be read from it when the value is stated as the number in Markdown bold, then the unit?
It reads **5900** rpm
